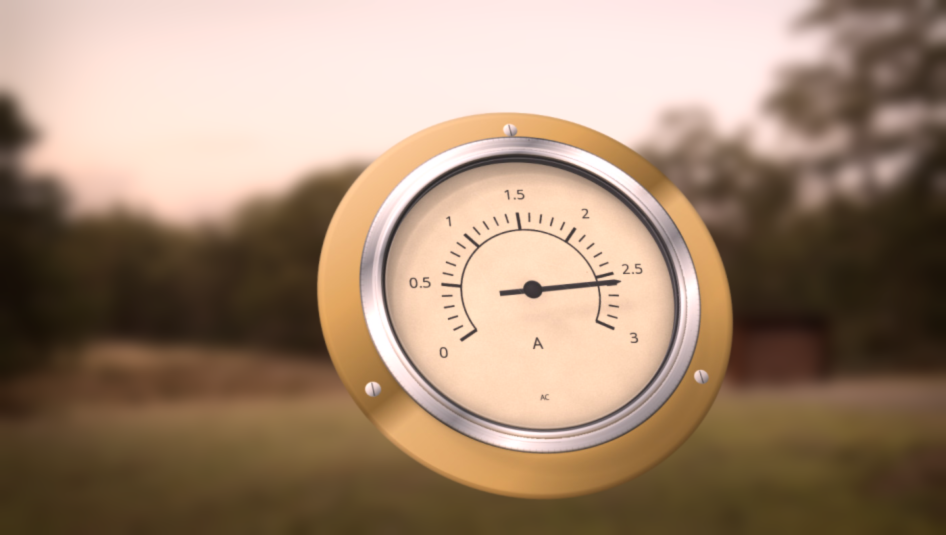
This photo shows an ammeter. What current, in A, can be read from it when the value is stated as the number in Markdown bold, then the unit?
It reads **2.6** A
